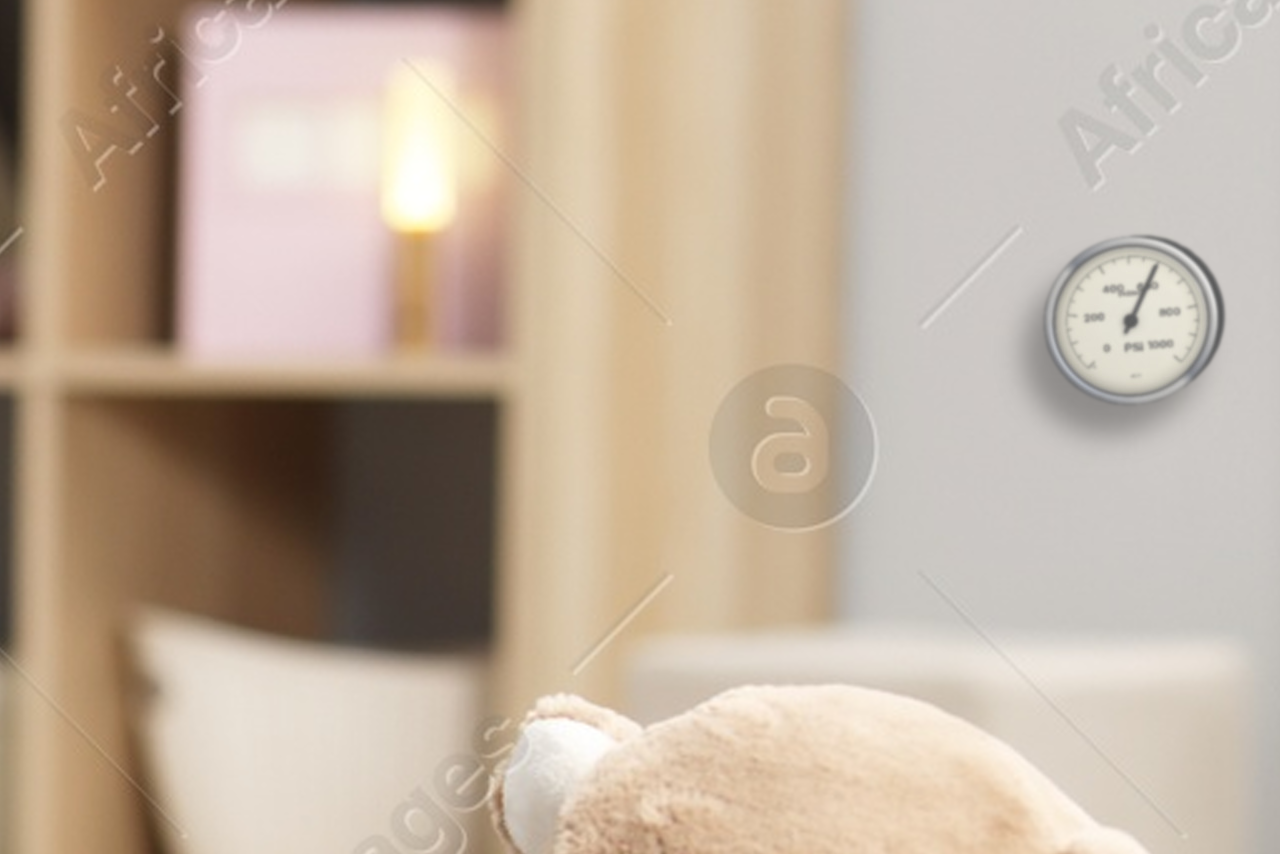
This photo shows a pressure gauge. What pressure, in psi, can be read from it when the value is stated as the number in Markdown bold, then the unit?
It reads **600** psi
